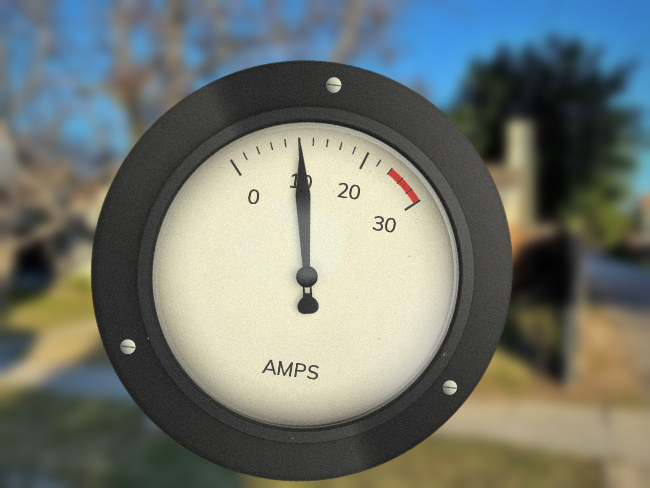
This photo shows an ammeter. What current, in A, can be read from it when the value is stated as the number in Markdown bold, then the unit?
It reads **10** A
